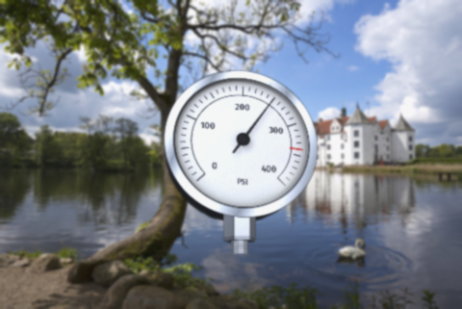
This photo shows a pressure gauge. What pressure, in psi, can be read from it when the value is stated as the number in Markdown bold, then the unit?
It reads **250** psi
